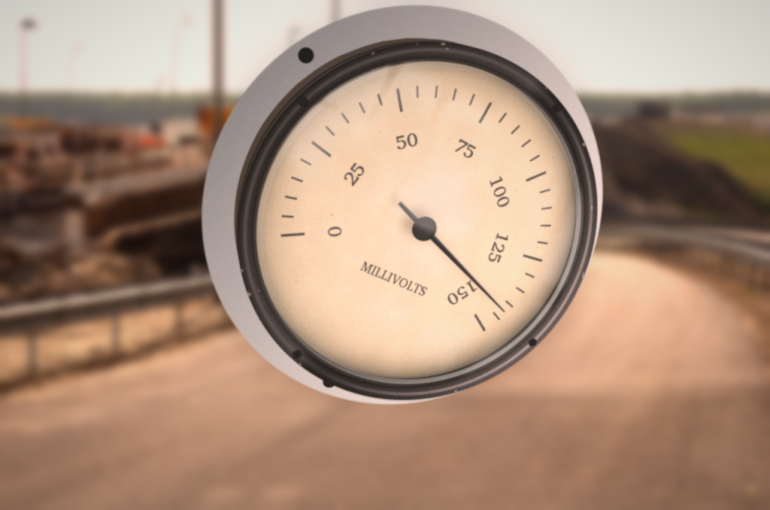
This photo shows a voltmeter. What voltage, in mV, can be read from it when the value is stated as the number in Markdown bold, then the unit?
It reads **142.5** mV
